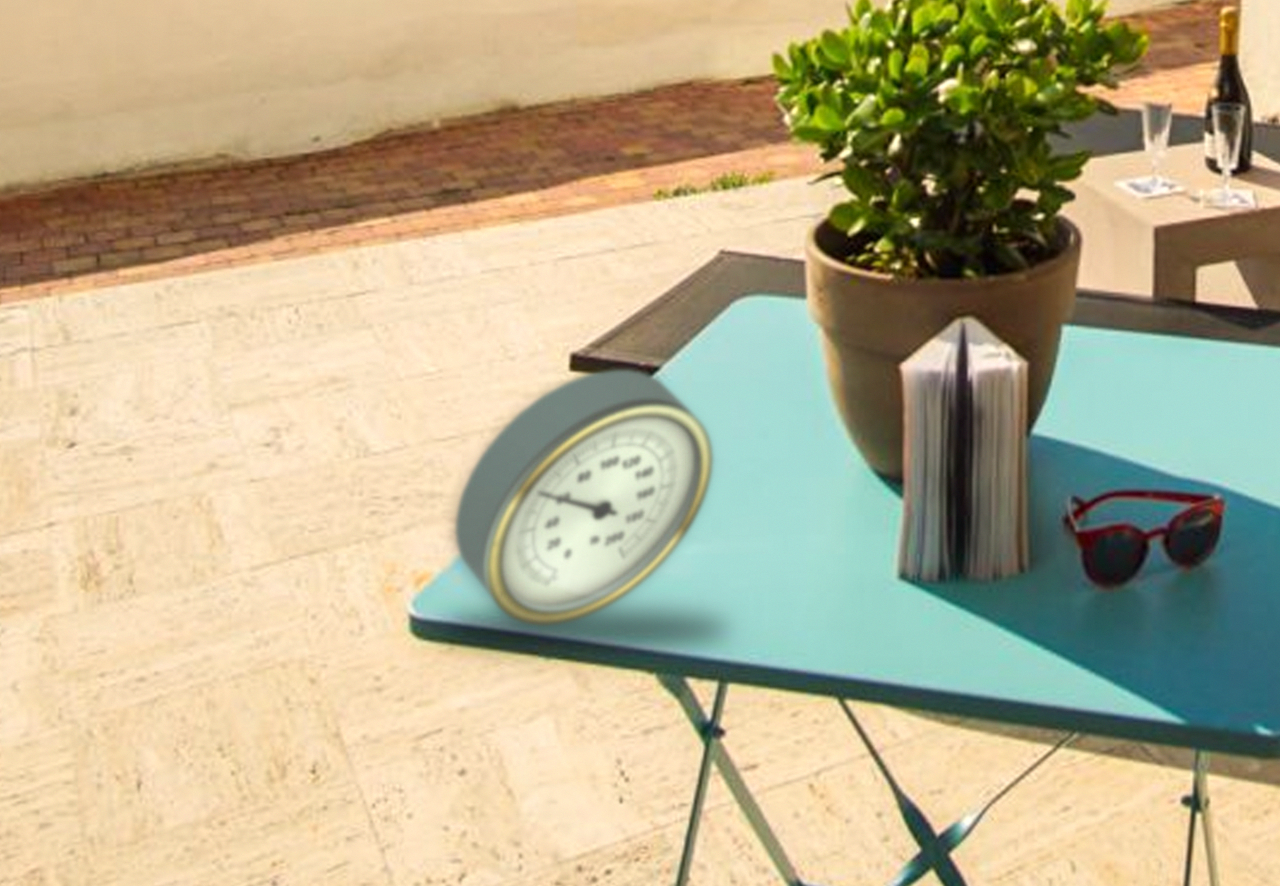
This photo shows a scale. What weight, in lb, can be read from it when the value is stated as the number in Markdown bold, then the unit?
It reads **60** lb
